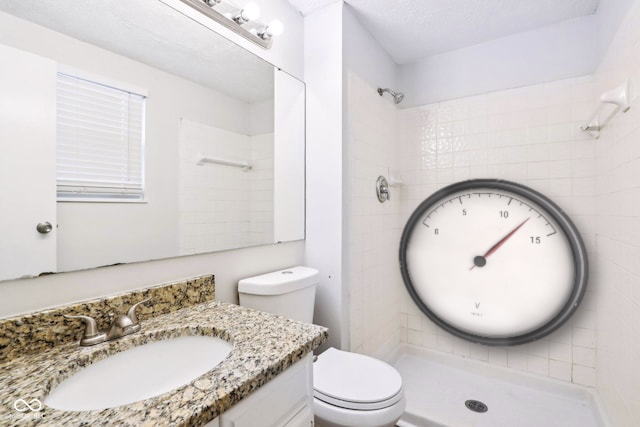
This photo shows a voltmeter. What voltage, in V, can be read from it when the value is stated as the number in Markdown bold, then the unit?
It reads **12.5** V
